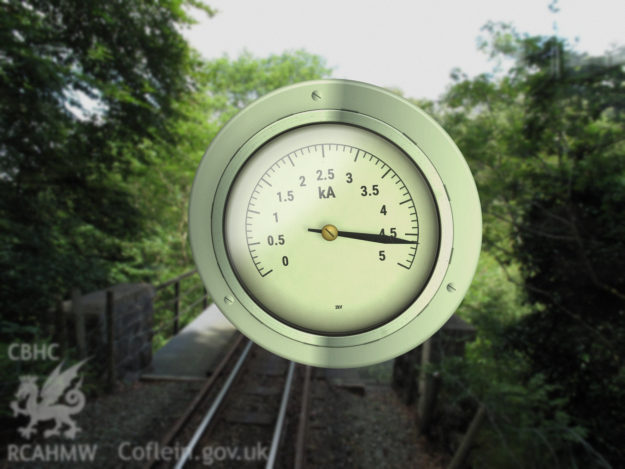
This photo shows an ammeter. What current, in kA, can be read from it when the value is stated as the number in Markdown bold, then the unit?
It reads **4.6** kA
